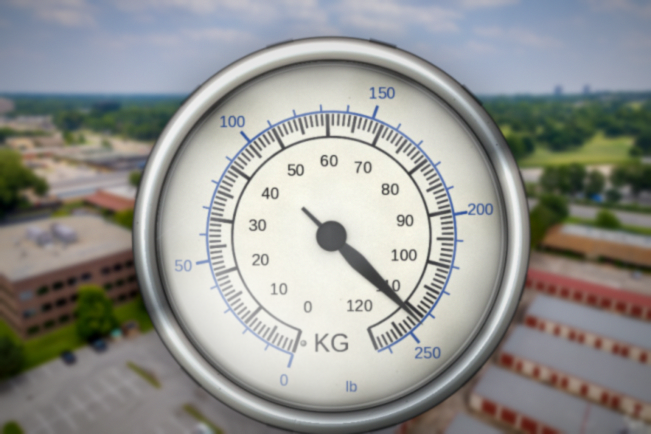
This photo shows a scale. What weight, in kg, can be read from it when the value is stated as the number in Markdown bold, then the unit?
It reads **111** kg
